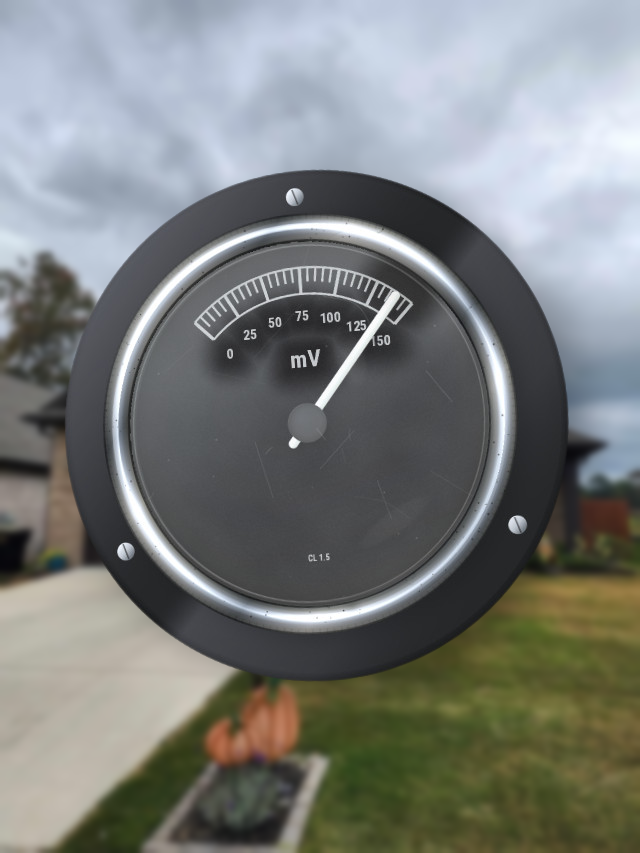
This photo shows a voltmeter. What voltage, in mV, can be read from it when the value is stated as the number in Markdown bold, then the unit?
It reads **140** mV
